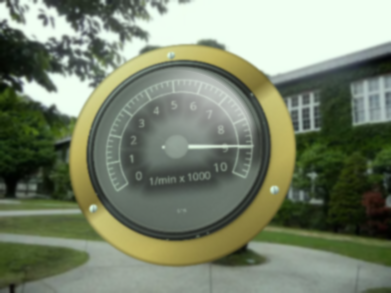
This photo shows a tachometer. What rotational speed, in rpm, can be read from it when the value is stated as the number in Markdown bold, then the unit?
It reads **9000** rpm
